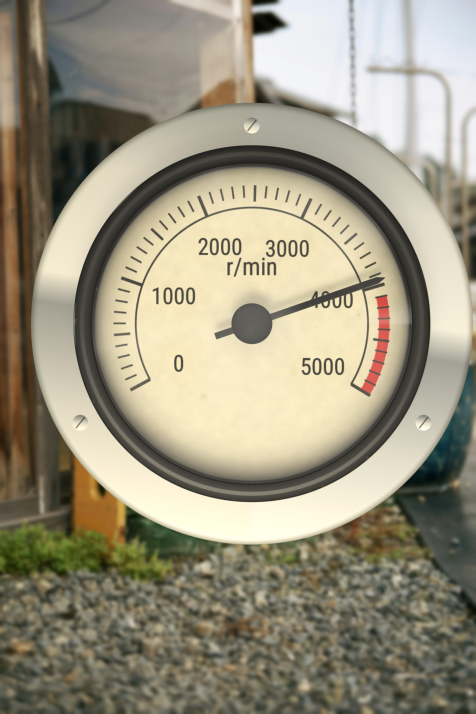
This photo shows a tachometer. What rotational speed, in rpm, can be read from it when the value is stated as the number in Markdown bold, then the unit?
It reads **3950** rpm
